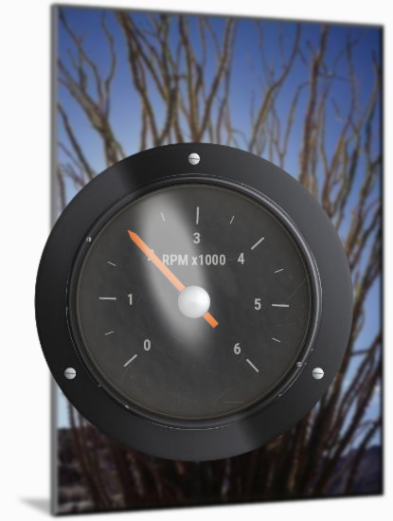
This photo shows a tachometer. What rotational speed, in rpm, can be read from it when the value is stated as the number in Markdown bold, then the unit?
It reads **2000** rpm
